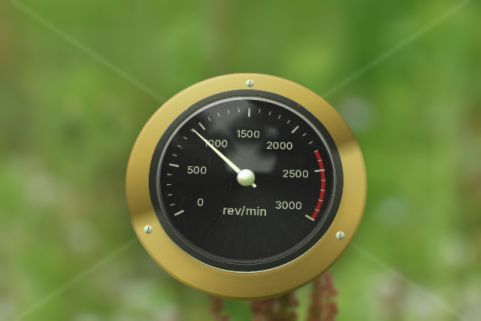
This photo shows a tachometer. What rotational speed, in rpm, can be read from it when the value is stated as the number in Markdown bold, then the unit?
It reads **900** rpm
